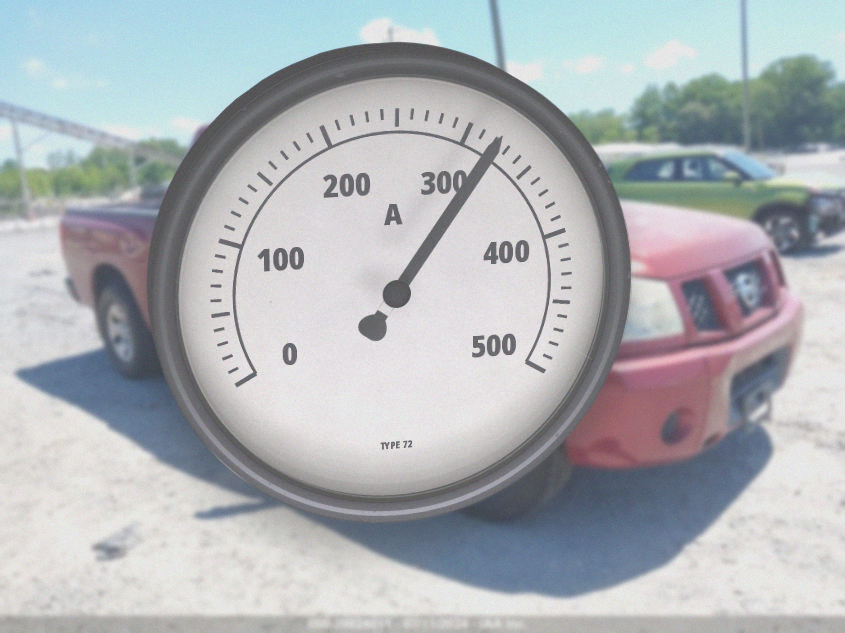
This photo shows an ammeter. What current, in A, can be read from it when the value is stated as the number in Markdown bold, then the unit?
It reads **320** A
